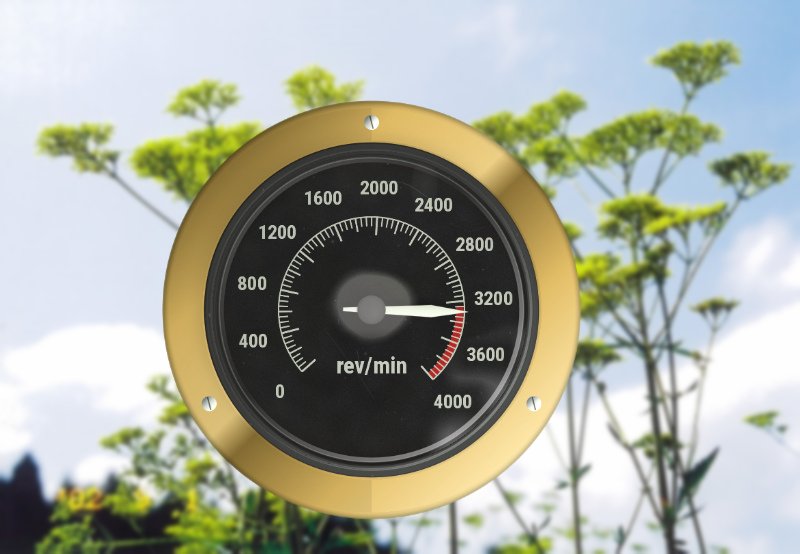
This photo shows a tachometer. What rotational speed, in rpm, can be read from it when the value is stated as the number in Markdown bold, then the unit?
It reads **3300** rpm
